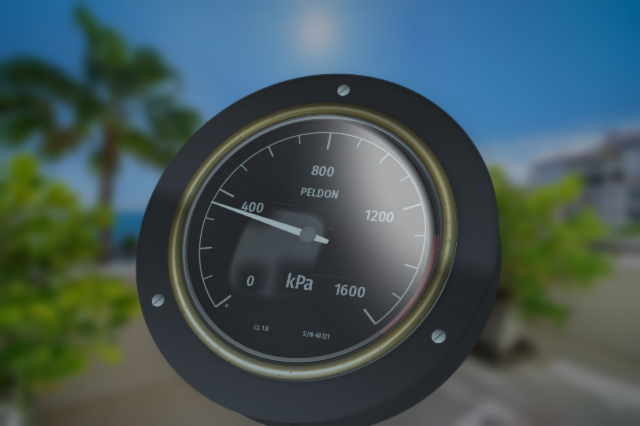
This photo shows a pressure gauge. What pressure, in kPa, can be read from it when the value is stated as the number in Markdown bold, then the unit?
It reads **350** kPa
